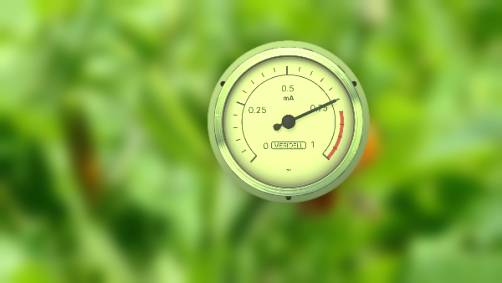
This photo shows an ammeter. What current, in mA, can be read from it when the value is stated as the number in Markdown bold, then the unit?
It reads **0.75** mA
